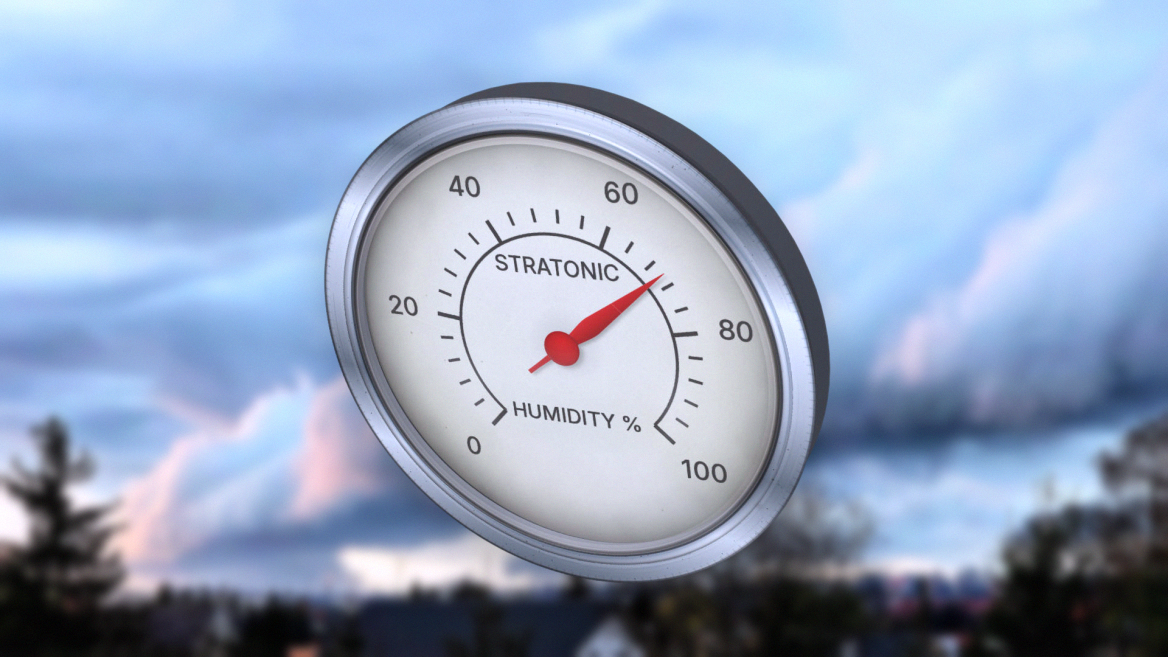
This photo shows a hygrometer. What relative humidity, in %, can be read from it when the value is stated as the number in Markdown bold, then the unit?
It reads **70** %
